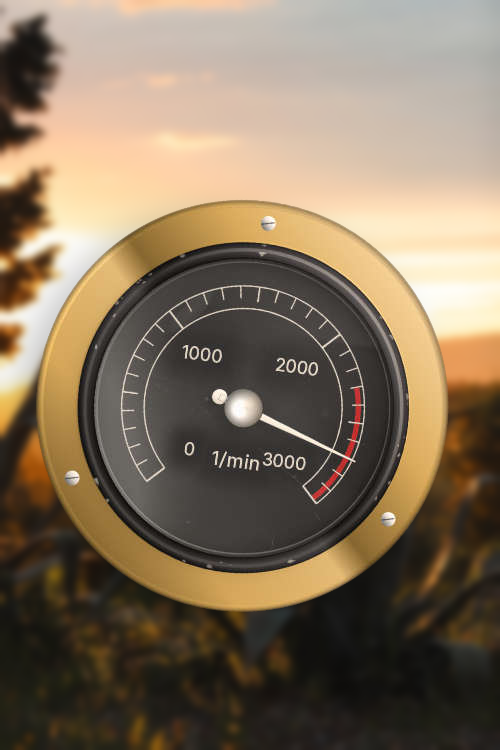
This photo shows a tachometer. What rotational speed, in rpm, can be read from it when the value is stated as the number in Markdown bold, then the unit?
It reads **2700** rpm
